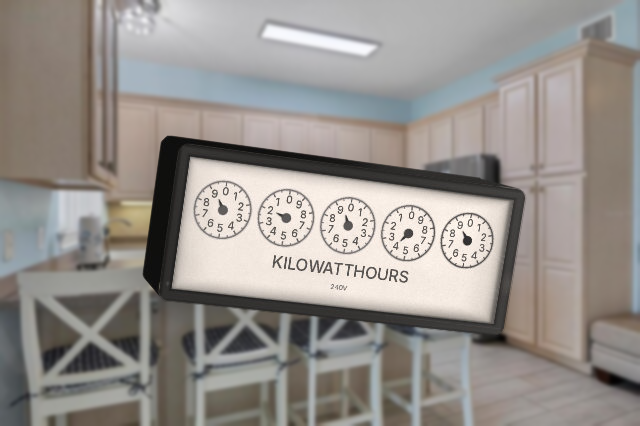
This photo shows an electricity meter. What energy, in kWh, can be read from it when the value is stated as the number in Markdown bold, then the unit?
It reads **91939** kWh
